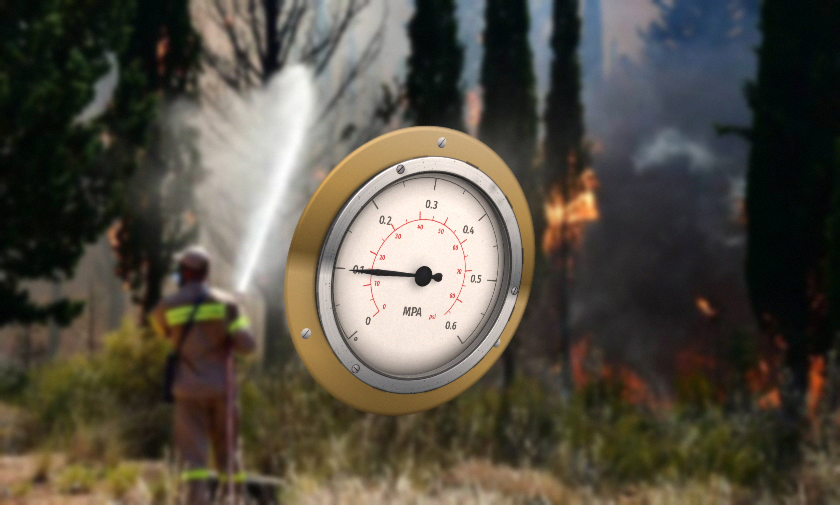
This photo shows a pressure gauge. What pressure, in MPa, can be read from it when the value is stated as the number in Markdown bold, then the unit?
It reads **0.1** MPa
